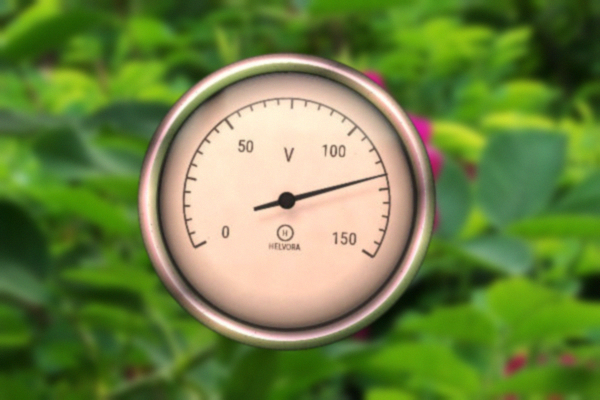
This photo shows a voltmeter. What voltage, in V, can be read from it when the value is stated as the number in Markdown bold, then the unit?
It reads **120** V
